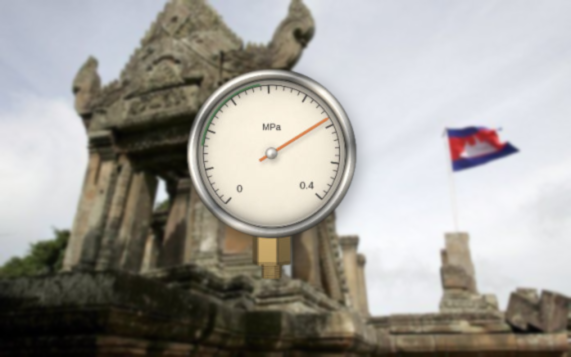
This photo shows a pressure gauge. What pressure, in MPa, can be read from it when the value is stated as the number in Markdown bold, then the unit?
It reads **0.29** MPa
